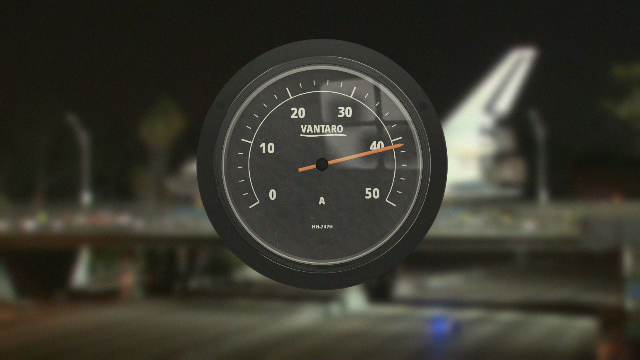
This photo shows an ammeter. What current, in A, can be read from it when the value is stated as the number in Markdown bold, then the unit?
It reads **41** A
